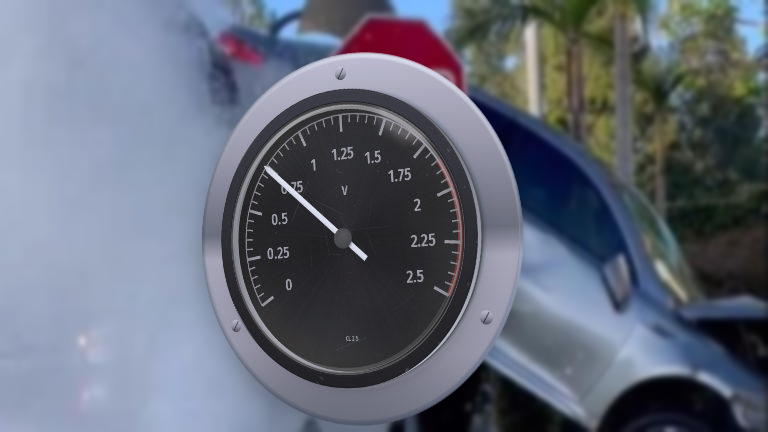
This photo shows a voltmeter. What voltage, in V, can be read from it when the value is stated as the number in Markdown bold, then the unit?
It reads **0.75** V
